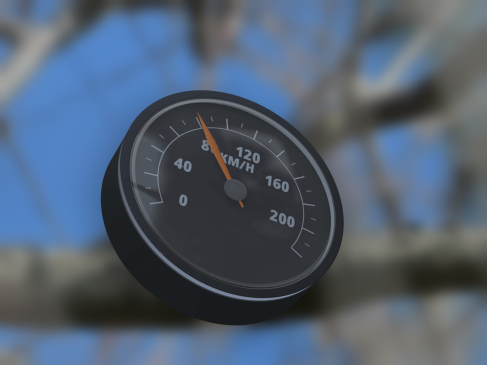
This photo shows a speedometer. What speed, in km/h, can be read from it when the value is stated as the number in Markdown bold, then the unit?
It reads **80** km/h
